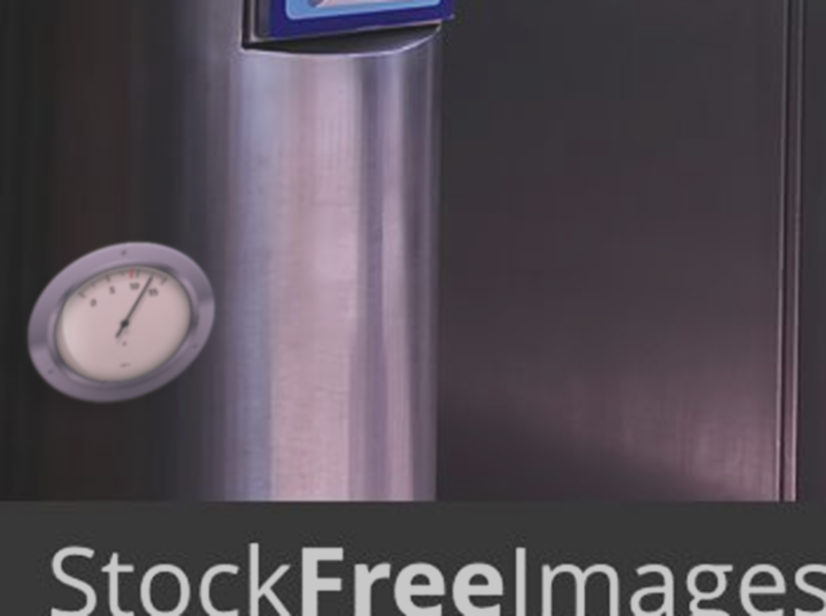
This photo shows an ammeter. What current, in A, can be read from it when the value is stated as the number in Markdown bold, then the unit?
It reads **12.5** A
